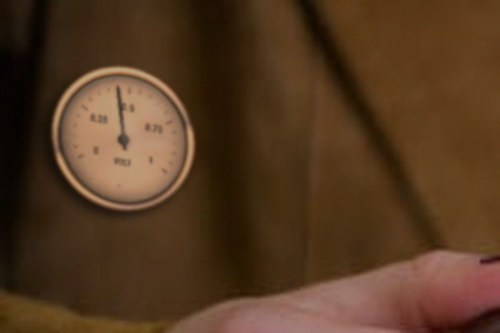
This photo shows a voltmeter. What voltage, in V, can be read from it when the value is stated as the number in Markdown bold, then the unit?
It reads **0.45** V
